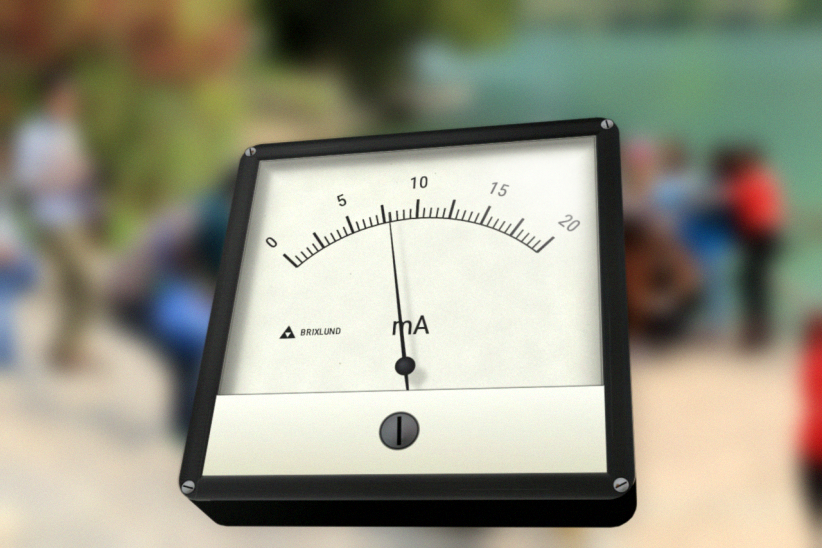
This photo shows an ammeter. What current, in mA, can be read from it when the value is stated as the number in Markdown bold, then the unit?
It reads **8** mA
